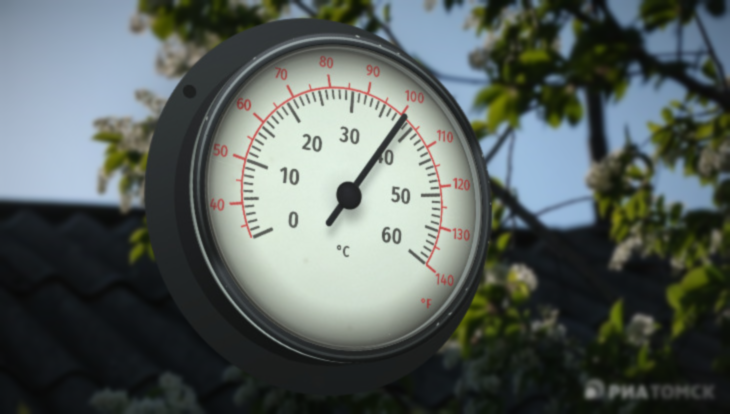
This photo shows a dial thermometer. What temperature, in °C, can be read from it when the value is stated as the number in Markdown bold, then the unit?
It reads **38** °C
